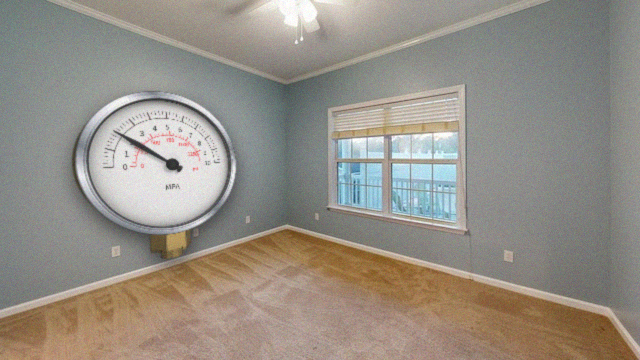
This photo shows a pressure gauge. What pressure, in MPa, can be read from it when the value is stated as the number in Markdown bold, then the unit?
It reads **2** MPa
